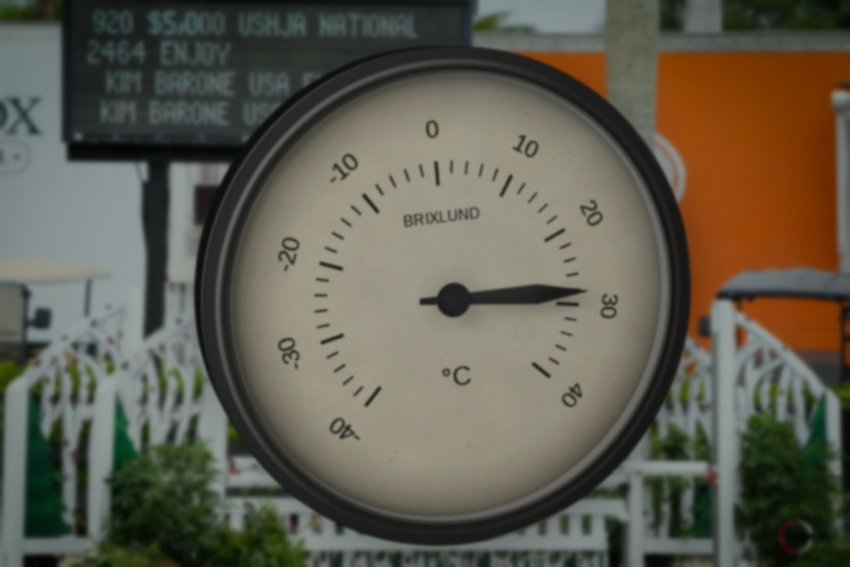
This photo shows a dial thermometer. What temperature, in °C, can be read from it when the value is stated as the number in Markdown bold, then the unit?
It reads **28** °C
